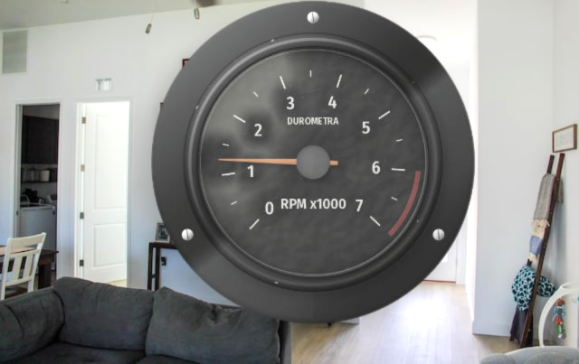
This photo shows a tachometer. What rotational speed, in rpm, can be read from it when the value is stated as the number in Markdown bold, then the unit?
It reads **1250** rpm
